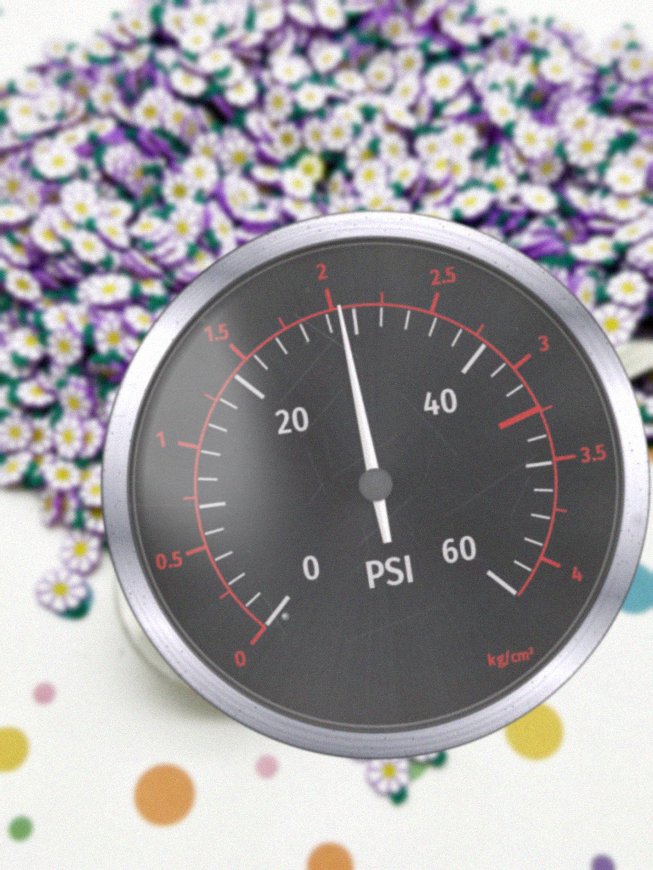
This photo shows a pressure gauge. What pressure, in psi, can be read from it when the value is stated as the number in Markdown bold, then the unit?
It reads **29** psi
